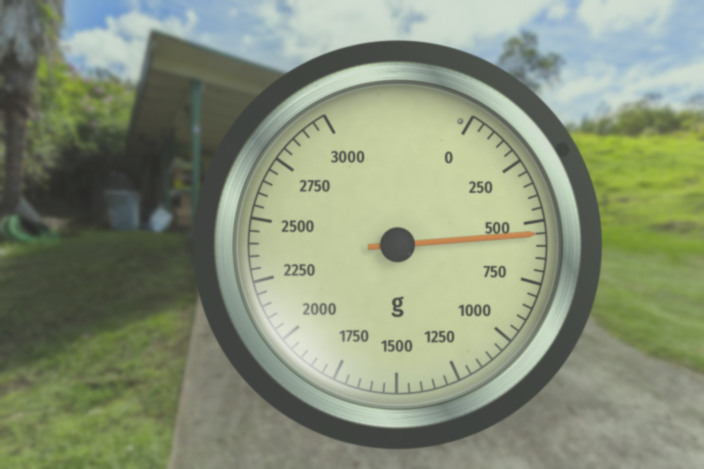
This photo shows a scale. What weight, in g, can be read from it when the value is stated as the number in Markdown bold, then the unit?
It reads **550** g
